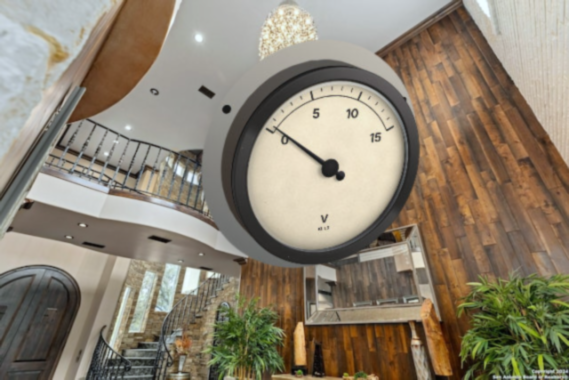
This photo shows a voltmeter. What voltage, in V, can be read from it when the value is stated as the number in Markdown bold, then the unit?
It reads **0.5** V
